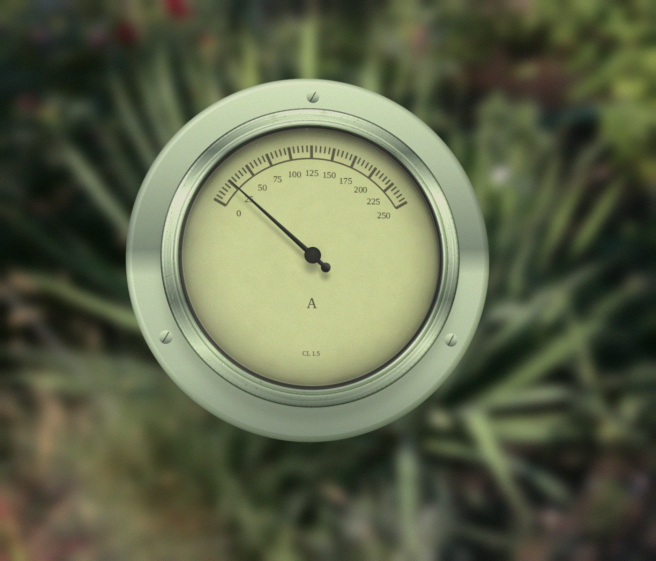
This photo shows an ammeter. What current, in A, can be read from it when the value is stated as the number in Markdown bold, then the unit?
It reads **25** A
